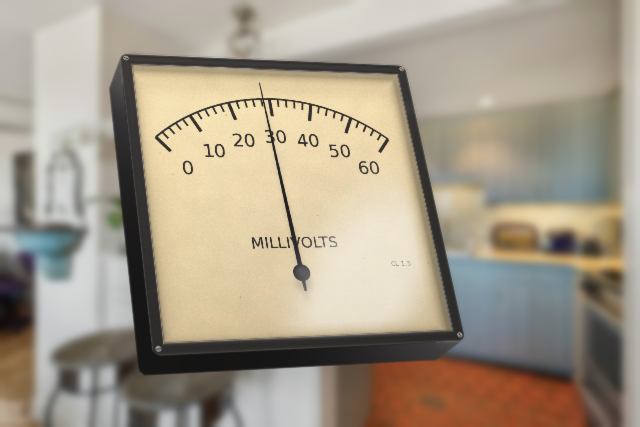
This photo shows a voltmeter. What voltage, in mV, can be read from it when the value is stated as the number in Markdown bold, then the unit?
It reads **28** mV
